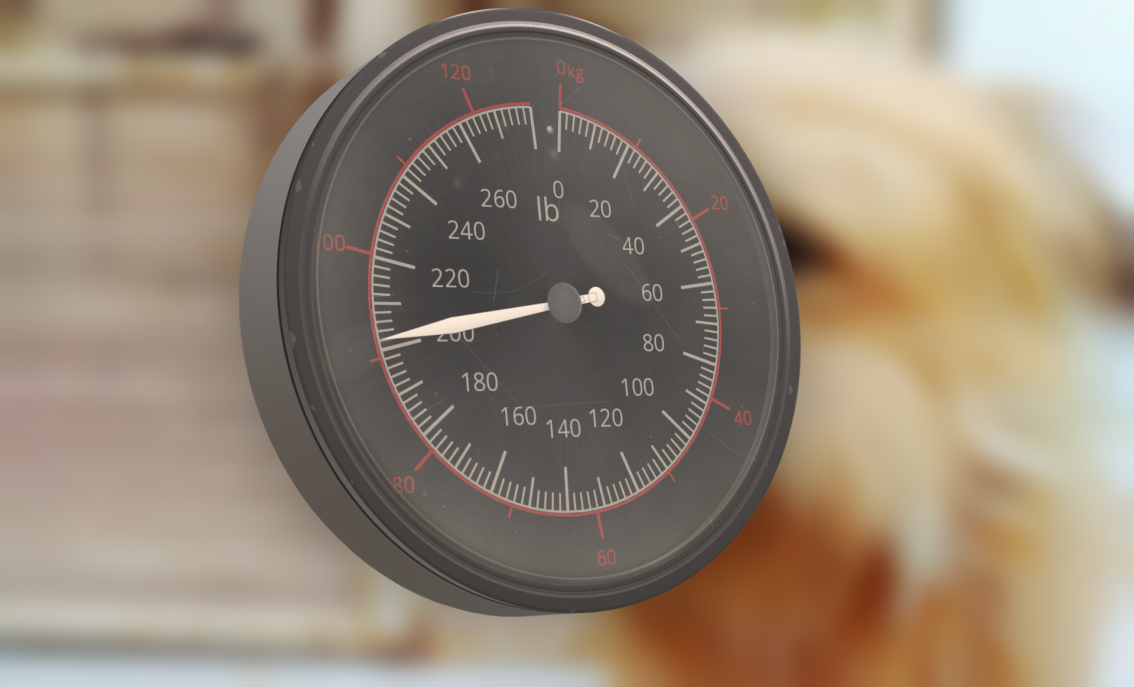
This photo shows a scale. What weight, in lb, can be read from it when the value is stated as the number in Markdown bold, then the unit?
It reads **202** lb
